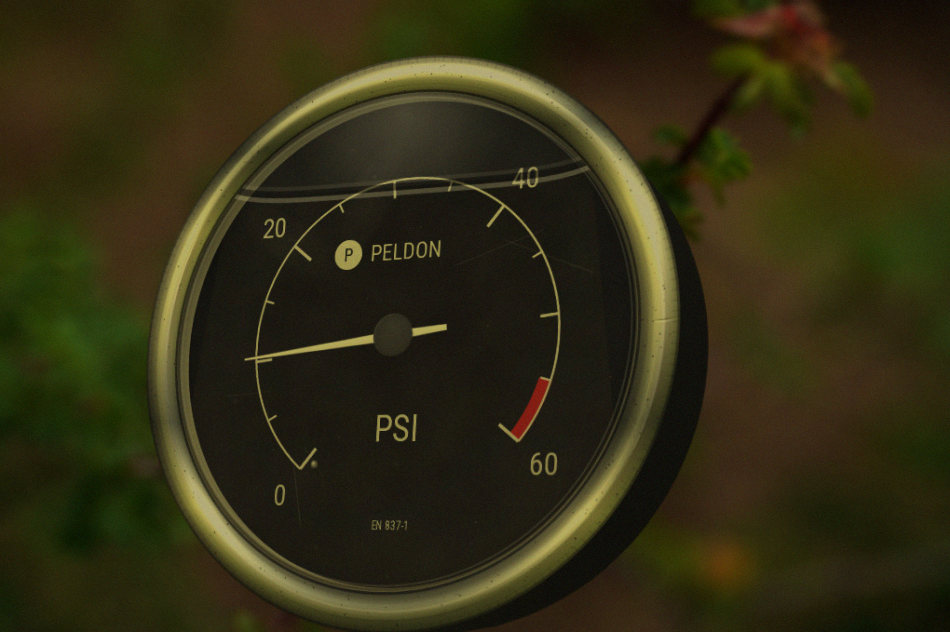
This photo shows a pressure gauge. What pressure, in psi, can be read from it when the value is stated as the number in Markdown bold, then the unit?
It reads **10** psi
